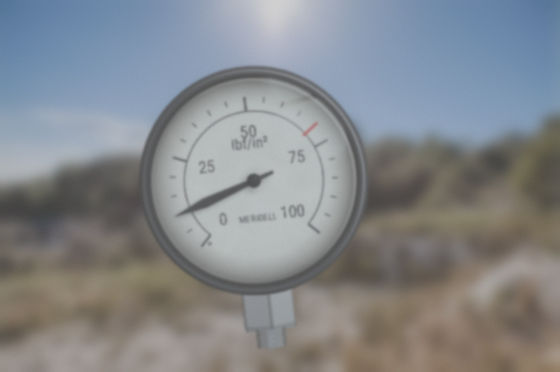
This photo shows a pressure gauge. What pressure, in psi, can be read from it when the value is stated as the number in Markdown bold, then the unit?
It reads **10** psi
